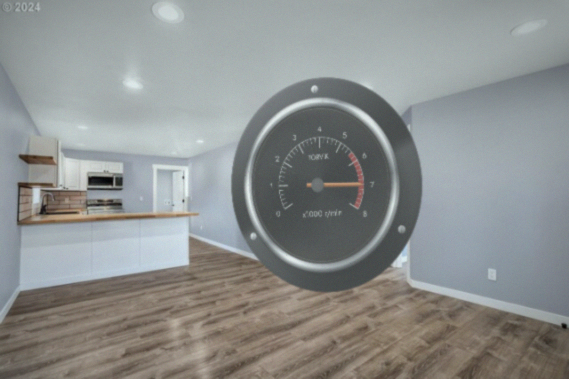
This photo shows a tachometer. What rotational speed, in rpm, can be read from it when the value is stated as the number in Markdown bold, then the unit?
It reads **7000** rpm
